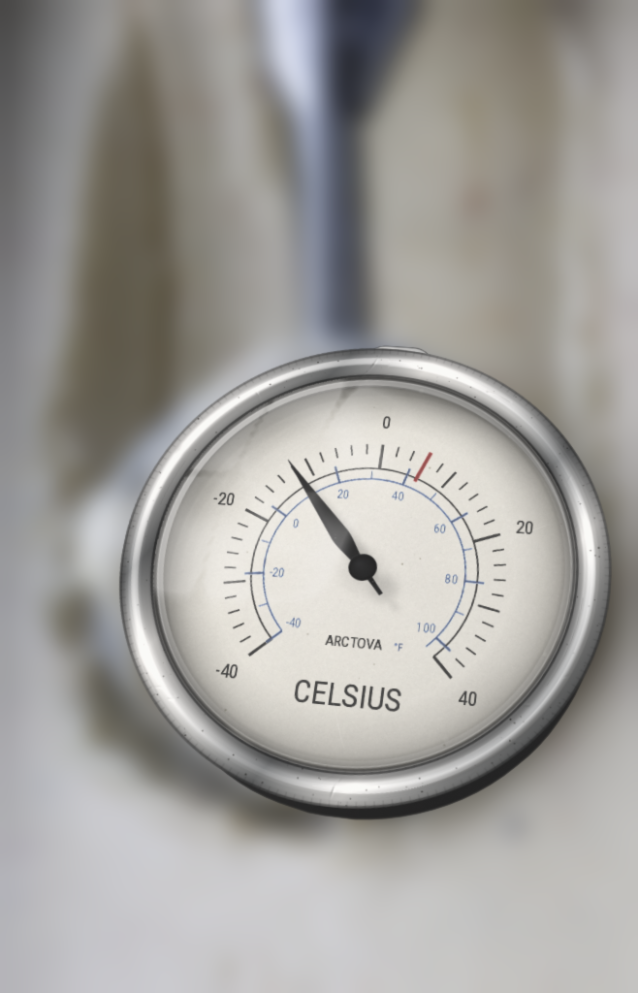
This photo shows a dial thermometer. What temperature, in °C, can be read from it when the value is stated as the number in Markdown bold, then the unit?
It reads **-12** °C
